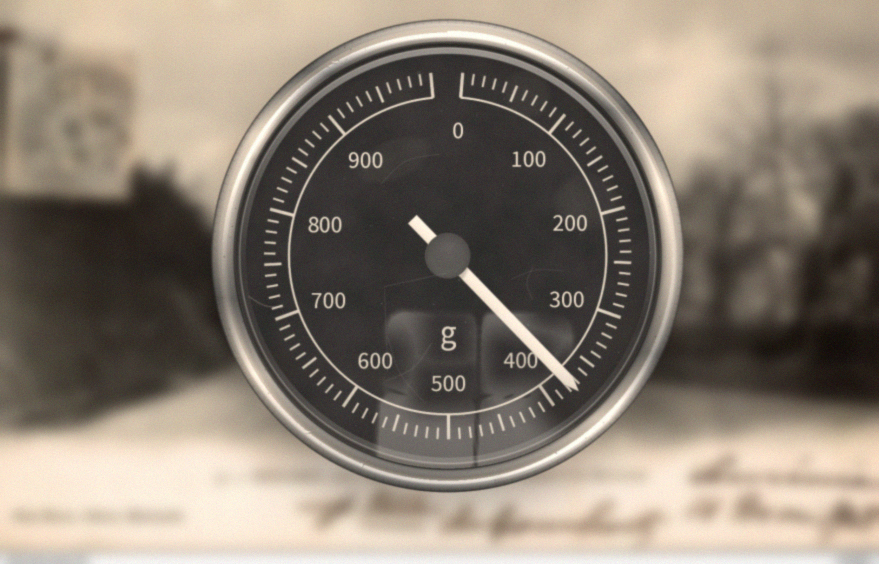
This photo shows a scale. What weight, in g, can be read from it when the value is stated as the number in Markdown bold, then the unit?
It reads **375** g
